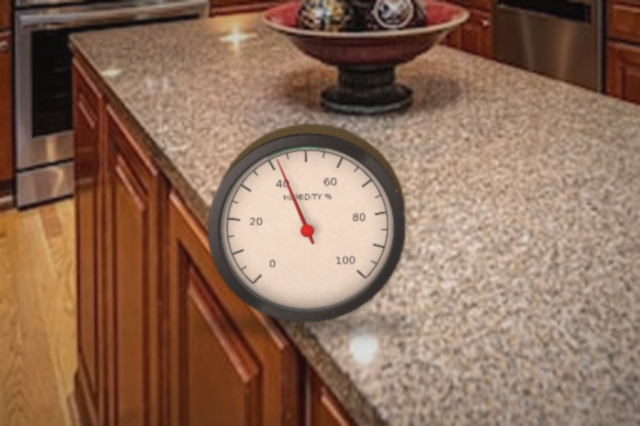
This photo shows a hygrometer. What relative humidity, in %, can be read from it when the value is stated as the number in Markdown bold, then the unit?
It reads **42.5** %
